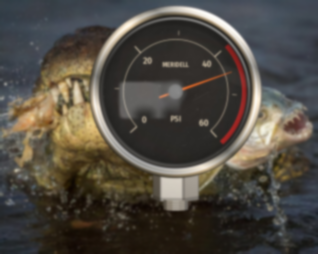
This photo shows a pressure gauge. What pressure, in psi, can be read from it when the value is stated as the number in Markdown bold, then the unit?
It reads **45** psi
